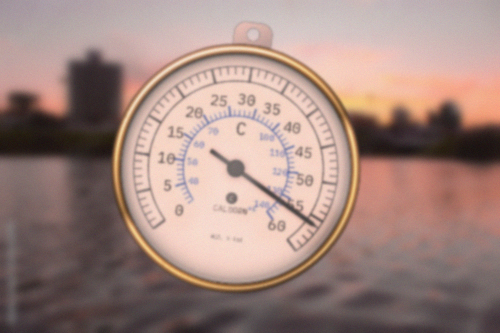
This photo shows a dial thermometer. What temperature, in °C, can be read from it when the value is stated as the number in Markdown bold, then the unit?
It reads **56** °C
